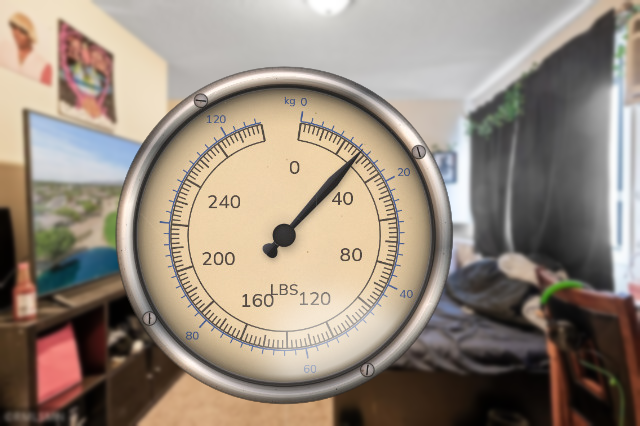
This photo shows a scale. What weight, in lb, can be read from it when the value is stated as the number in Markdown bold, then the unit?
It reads **28** lb
